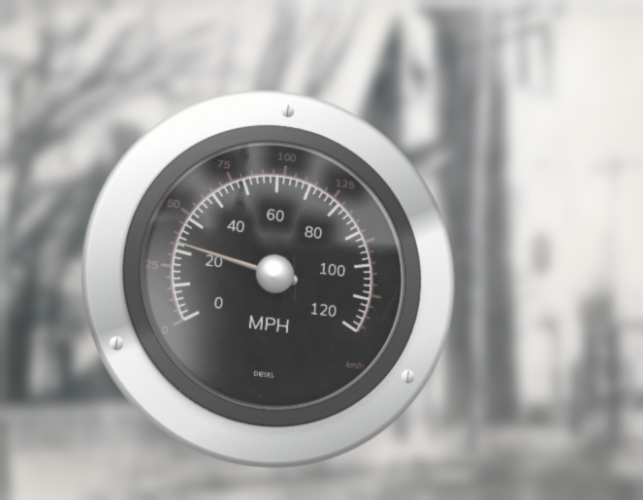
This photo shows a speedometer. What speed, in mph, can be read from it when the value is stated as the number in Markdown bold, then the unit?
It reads **22** mph
